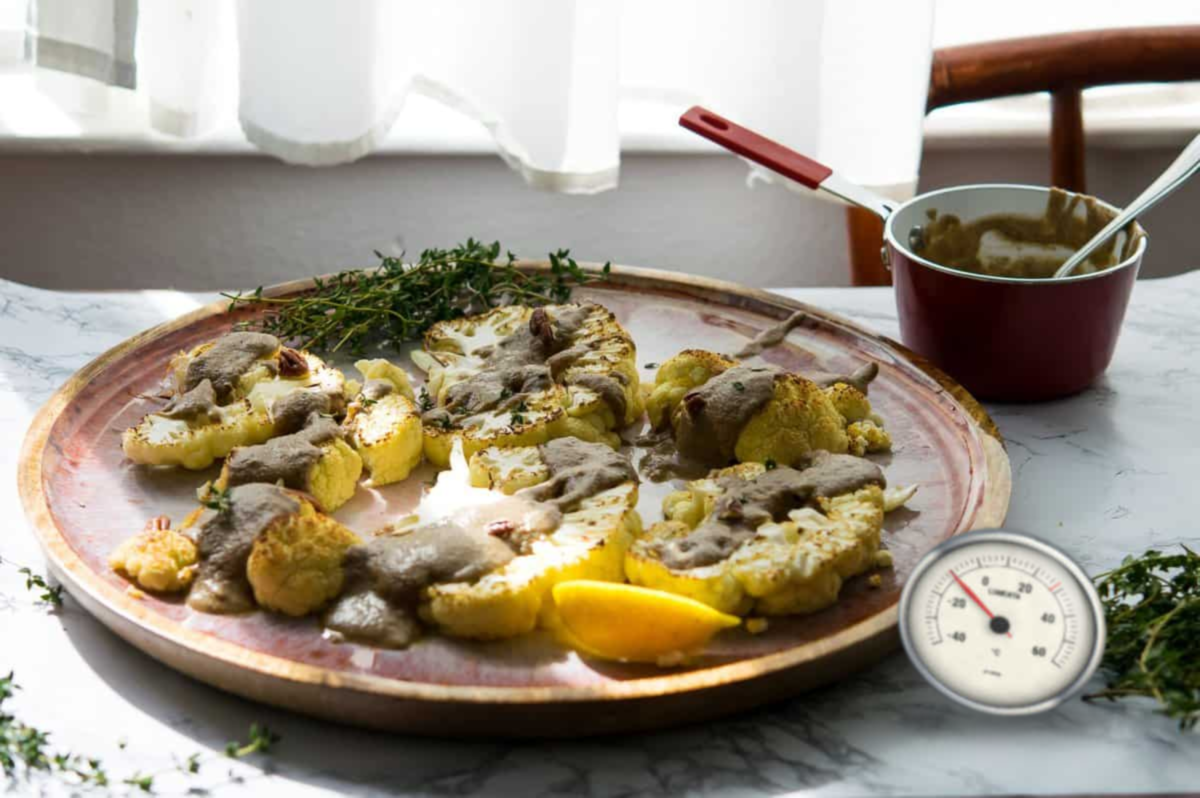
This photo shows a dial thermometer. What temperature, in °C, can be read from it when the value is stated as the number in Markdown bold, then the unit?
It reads **-10** °C
